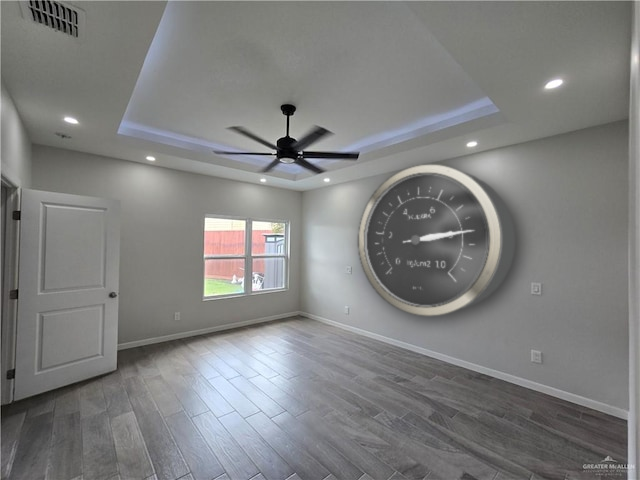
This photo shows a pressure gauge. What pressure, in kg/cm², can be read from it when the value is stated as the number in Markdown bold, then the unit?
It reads **8** kg/cm²
